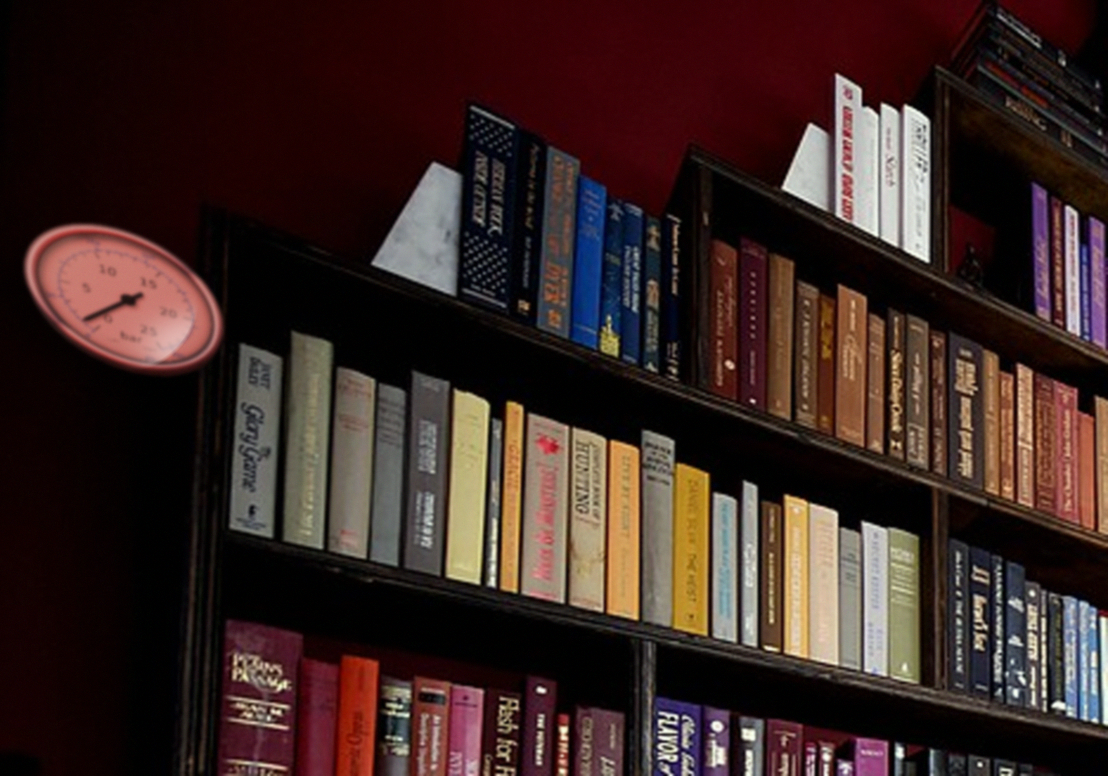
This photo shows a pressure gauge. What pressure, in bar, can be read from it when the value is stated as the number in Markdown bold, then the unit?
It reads **1** bar
